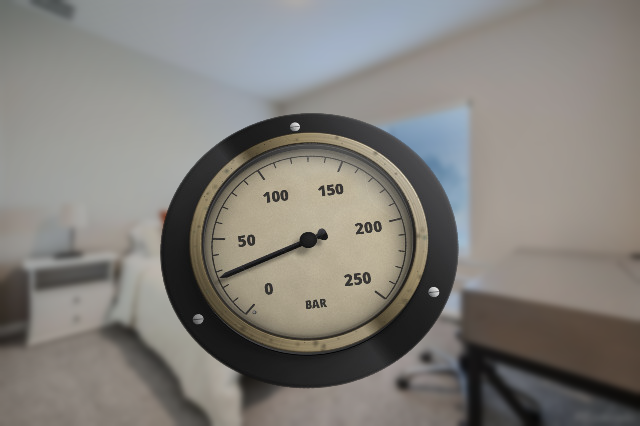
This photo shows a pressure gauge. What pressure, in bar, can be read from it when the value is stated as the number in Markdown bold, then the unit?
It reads **25** bar
